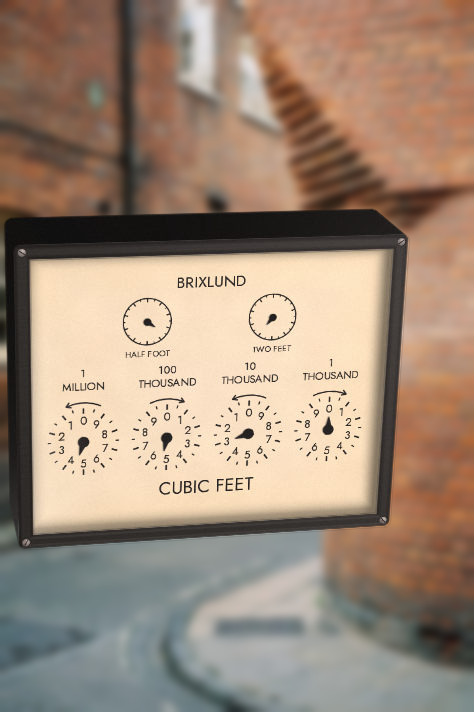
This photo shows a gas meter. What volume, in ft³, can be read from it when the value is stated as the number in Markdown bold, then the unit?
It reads **453000** ft³
